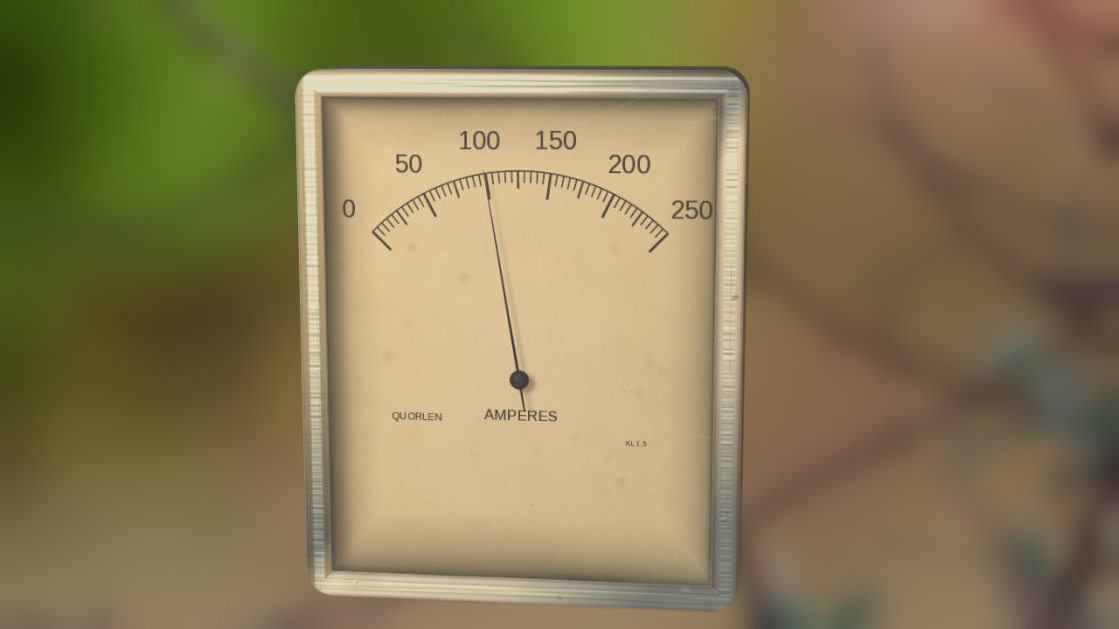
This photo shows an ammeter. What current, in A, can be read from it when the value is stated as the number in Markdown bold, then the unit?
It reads **100** A
